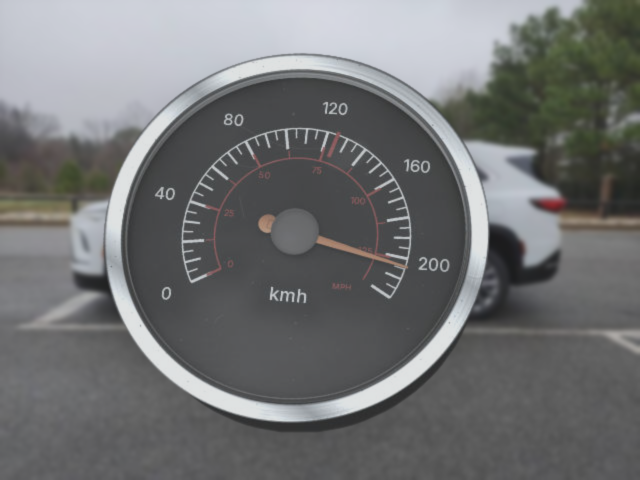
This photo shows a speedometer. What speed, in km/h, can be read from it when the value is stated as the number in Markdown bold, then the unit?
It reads **205** km/h
